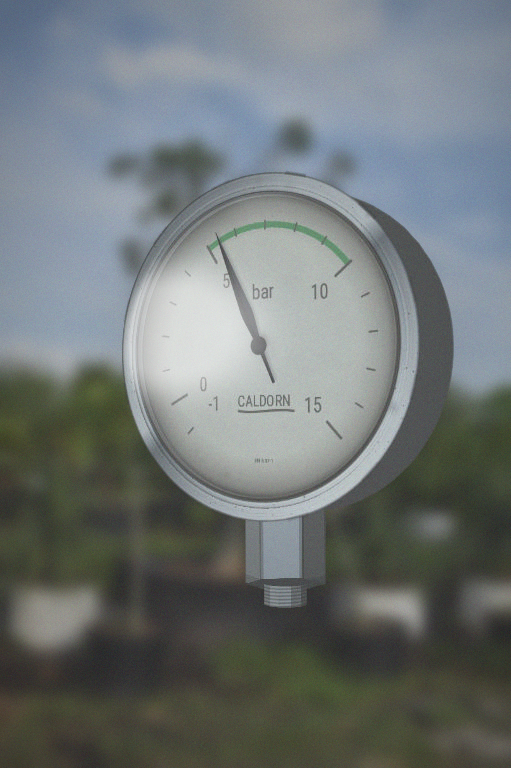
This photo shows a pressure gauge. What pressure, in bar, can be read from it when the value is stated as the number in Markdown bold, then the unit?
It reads **5.5** bar
